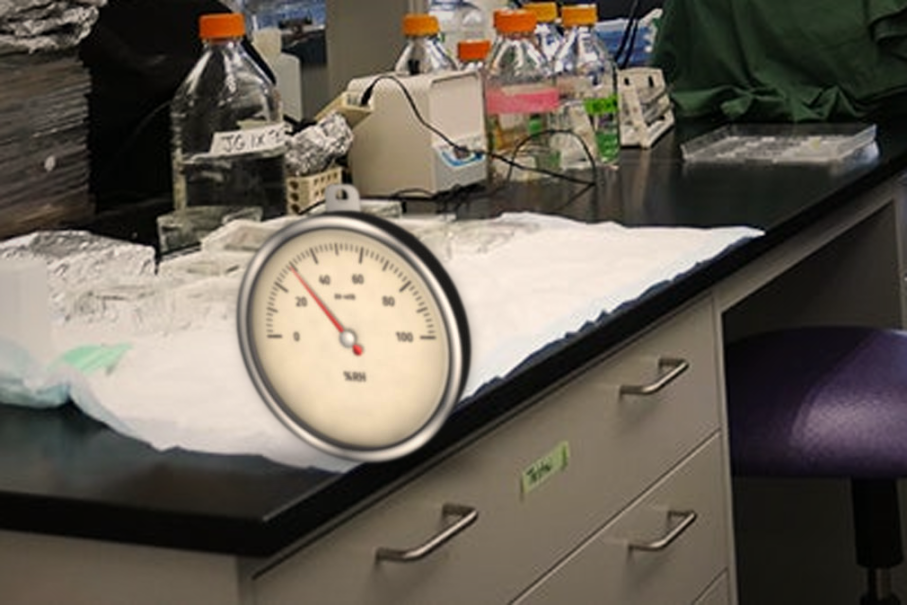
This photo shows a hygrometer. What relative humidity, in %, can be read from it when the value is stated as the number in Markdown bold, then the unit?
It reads **30** %
